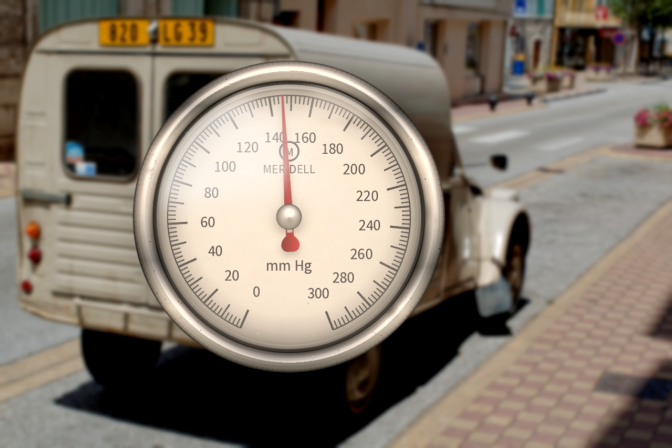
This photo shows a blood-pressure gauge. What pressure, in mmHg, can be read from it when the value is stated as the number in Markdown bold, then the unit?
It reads **146** mmHg
